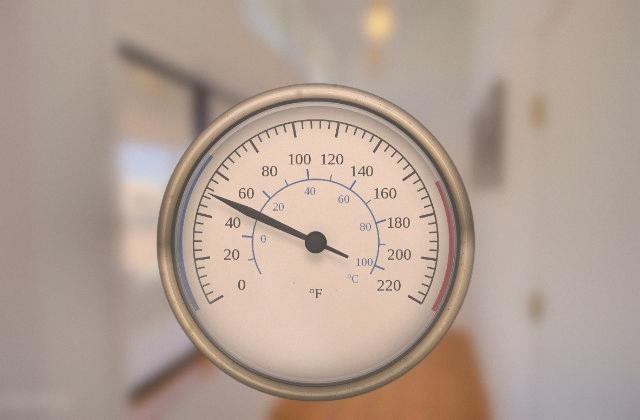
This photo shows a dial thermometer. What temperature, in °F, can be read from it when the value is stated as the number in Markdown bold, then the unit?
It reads **50** °F
